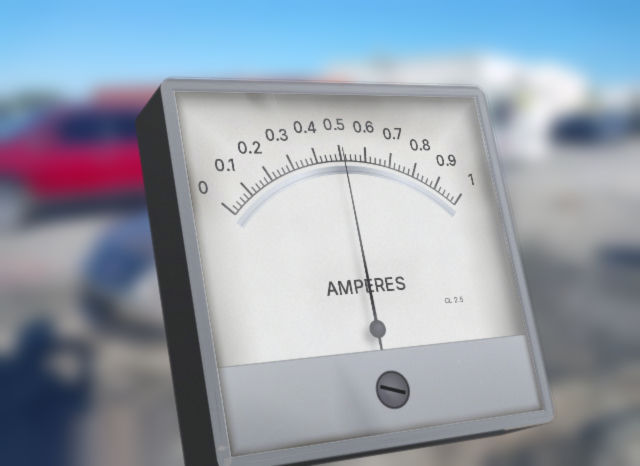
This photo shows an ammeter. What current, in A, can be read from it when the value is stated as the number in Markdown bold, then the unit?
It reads **0.5** A
